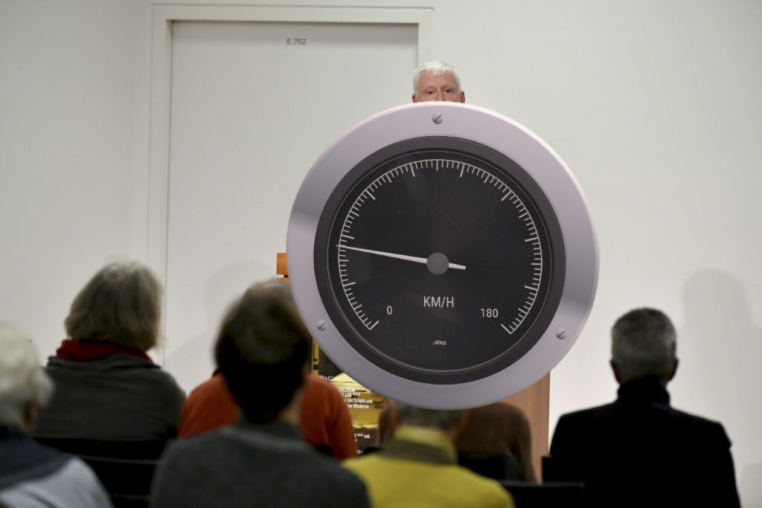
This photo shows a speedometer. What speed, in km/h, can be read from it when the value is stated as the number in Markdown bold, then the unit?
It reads **36** km/h
